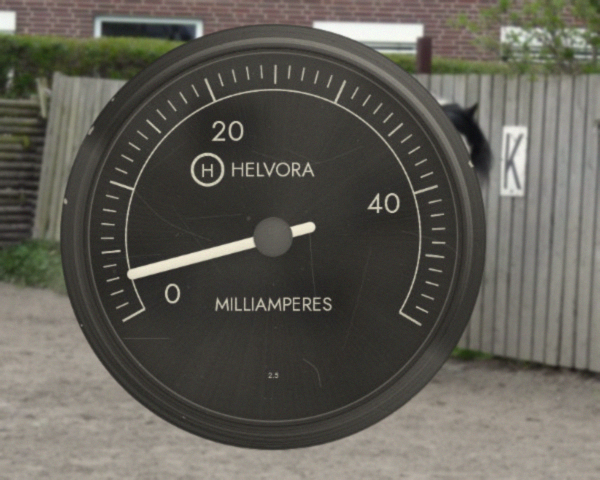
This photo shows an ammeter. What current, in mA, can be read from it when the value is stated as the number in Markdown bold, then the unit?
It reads **3** mA
